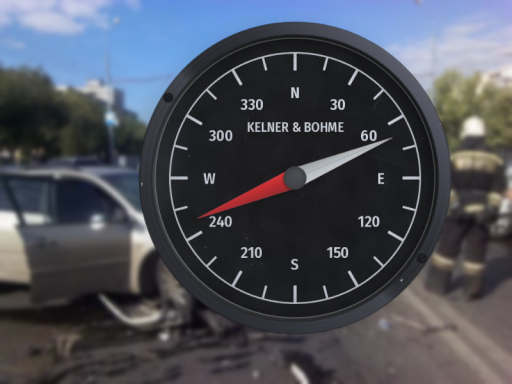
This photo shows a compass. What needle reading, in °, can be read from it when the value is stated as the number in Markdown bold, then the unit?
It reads **247.5** °
